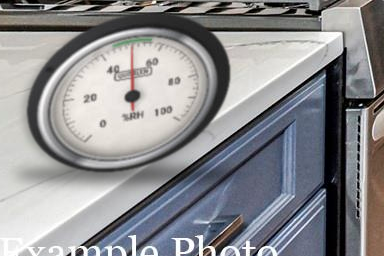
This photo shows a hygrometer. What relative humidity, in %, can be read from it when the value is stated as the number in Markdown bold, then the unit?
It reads **50** %
